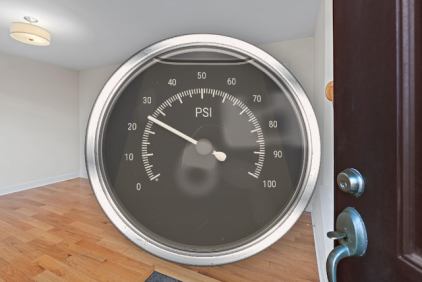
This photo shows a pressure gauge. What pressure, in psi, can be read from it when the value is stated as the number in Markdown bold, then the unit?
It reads **25** psi
